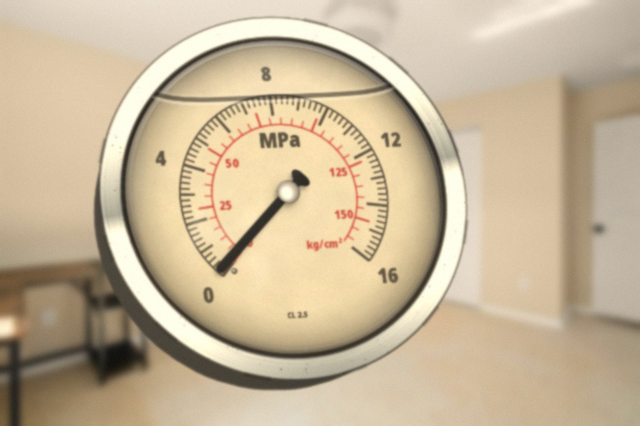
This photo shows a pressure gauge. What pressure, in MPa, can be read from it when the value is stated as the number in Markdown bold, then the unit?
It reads **0.2** MPa
